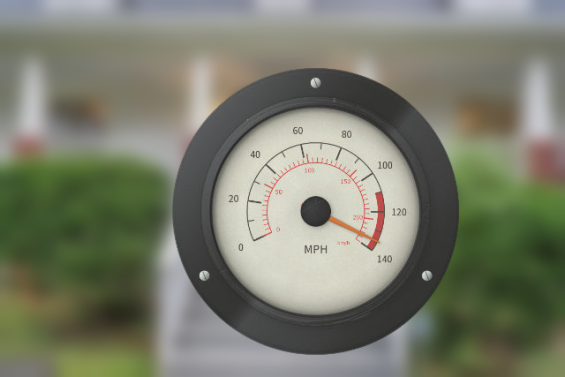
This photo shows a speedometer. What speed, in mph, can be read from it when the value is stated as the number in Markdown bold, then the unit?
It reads **135** mph
